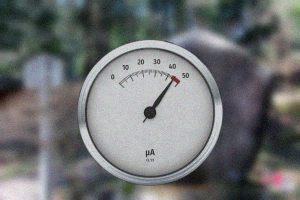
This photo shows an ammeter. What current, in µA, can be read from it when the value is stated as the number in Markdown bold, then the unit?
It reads **45** µA
